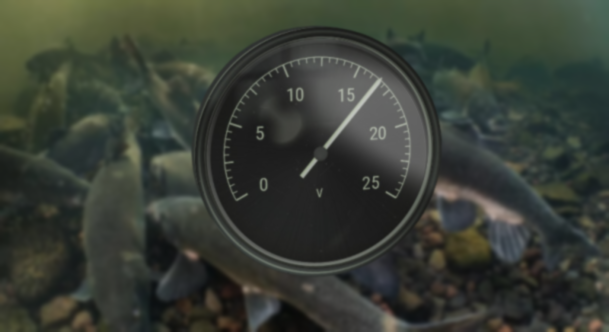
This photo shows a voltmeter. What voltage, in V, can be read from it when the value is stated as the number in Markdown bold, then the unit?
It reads **16.5** V
